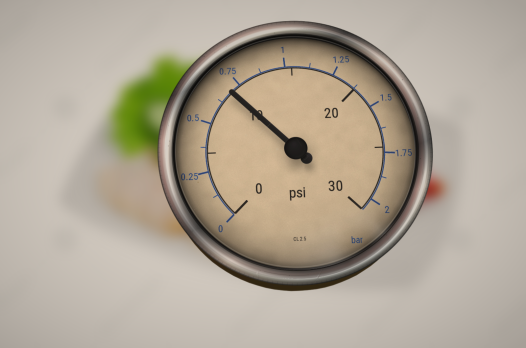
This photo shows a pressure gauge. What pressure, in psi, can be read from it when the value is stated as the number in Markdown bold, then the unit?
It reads **10** psi
